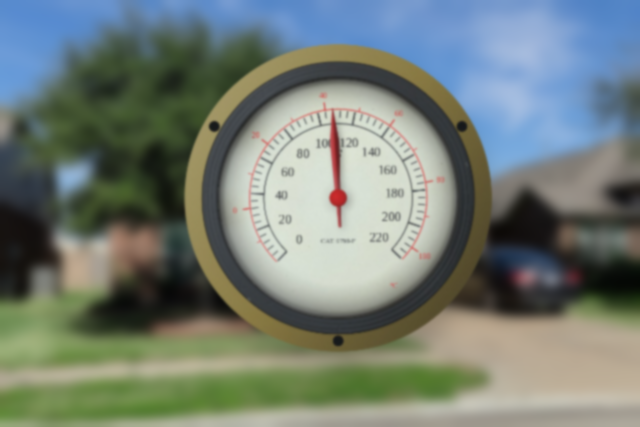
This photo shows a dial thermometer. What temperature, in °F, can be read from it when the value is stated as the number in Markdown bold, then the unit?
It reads **108** °F
